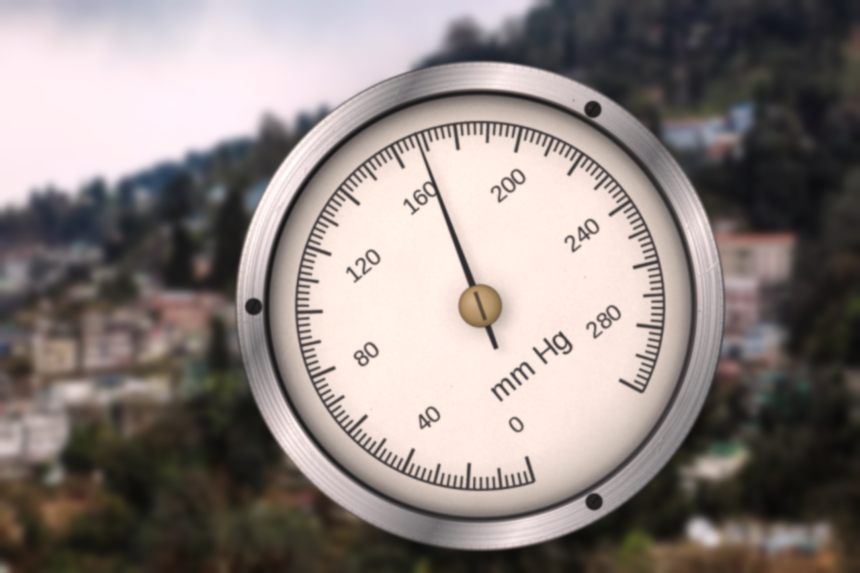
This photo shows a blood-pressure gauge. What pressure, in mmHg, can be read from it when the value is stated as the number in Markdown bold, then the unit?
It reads **168** mmHg
